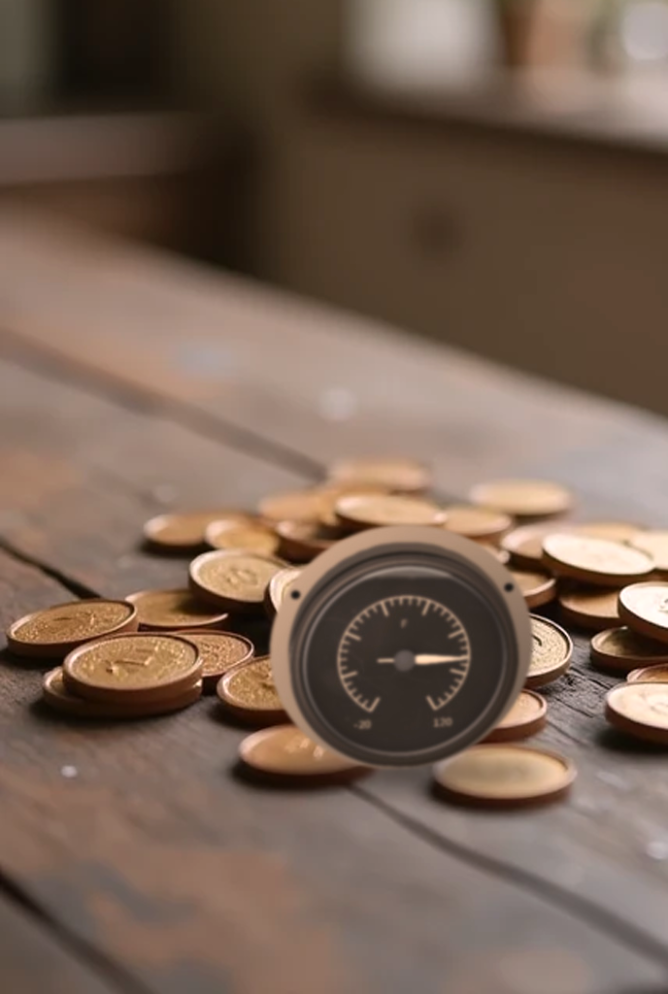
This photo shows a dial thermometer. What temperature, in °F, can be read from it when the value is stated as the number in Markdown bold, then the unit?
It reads **92** °F
